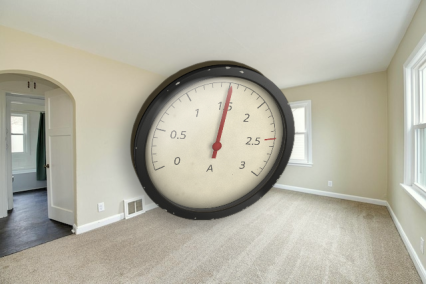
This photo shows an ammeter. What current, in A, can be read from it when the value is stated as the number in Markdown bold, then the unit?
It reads **1.5** A
